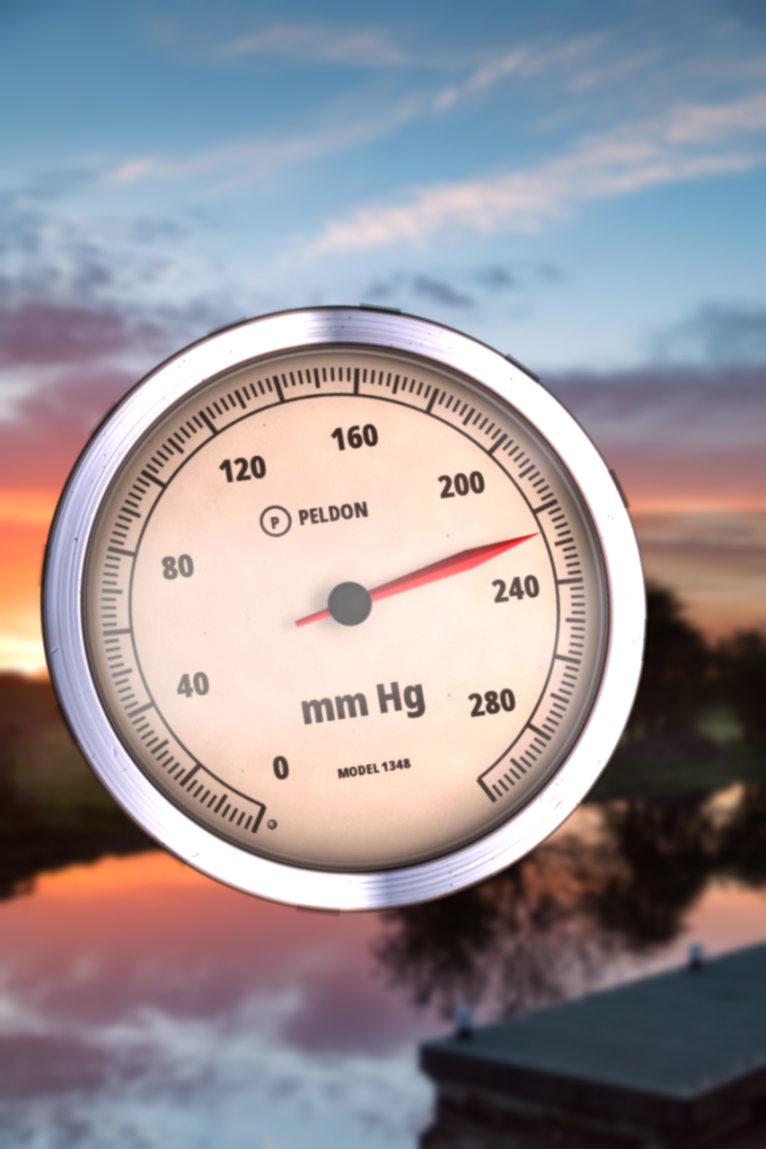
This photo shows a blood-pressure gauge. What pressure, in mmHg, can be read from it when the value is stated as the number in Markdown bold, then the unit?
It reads **226** mmHg
